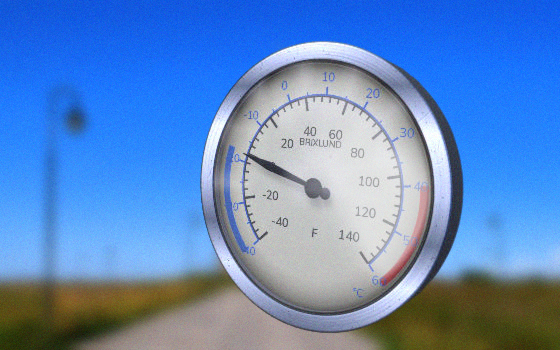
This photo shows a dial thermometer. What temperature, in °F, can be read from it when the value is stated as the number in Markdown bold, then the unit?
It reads **0** °F
